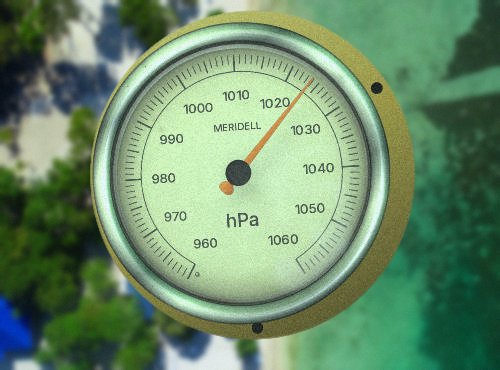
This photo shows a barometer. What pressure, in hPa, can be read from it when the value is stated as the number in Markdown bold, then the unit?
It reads **1024** hPa
